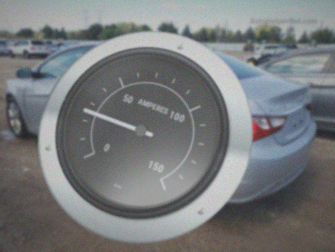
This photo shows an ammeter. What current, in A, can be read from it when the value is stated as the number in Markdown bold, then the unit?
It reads **25** A
